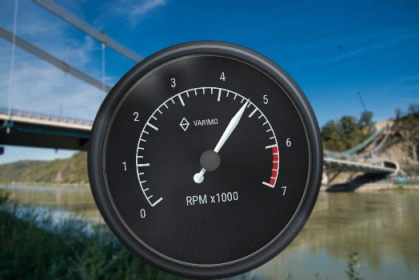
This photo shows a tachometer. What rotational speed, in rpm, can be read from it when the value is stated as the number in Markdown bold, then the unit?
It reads **4700** rpm
